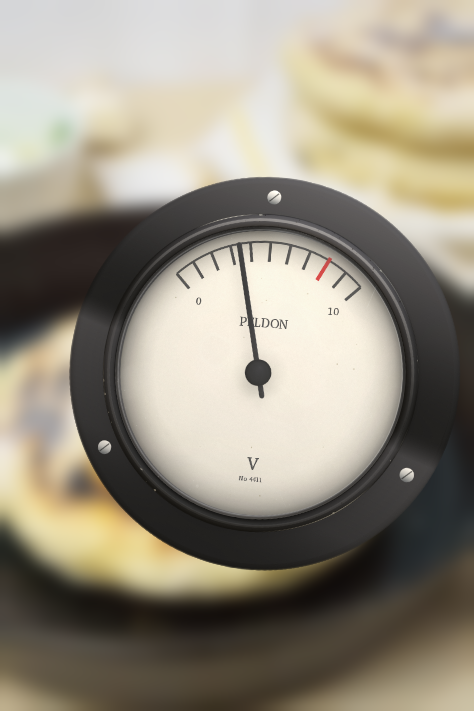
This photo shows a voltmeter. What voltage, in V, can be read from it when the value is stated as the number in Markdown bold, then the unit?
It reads **3.5** V
